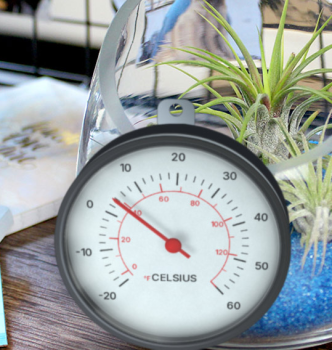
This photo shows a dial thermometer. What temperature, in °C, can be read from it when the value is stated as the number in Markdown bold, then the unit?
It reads **4** °C
